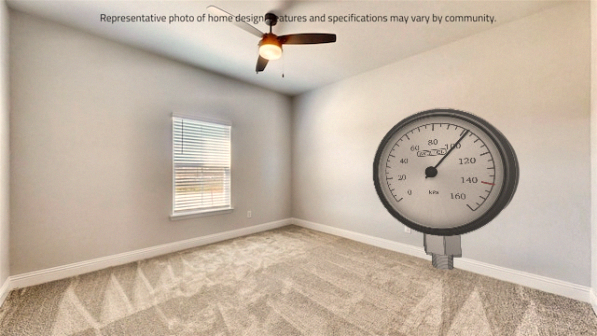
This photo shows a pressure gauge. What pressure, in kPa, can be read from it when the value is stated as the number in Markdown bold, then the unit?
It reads **102.5** kPa
